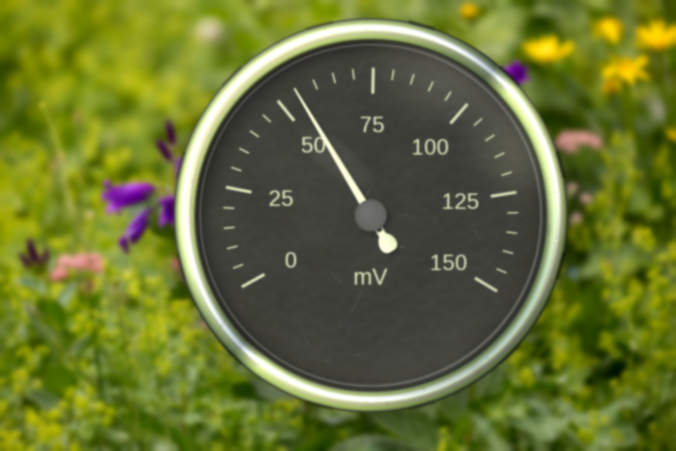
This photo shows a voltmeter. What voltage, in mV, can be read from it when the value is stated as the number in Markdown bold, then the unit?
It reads **55** mV
